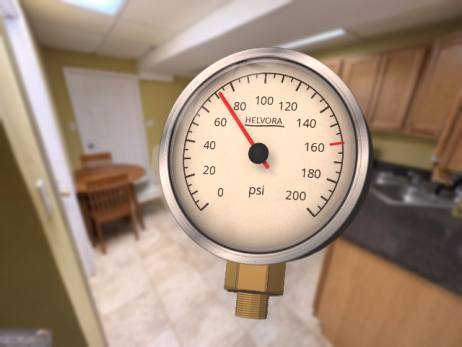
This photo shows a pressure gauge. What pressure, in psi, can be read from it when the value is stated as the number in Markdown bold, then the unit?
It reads **72.5** psi
